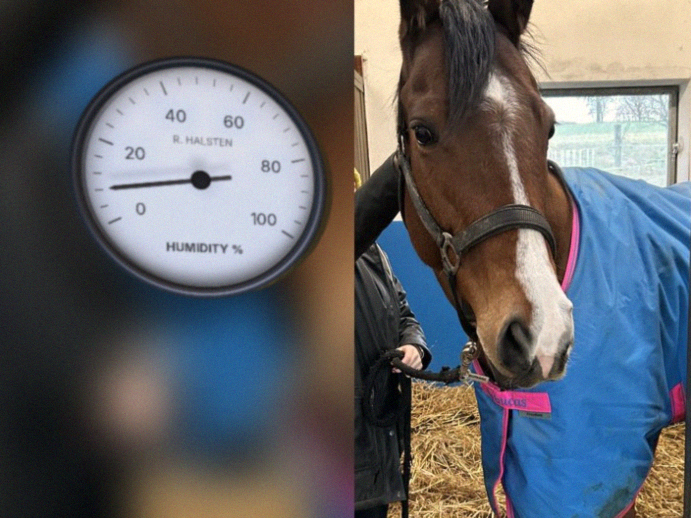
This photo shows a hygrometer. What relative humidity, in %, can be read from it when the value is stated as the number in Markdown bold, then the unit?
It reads **8** %
